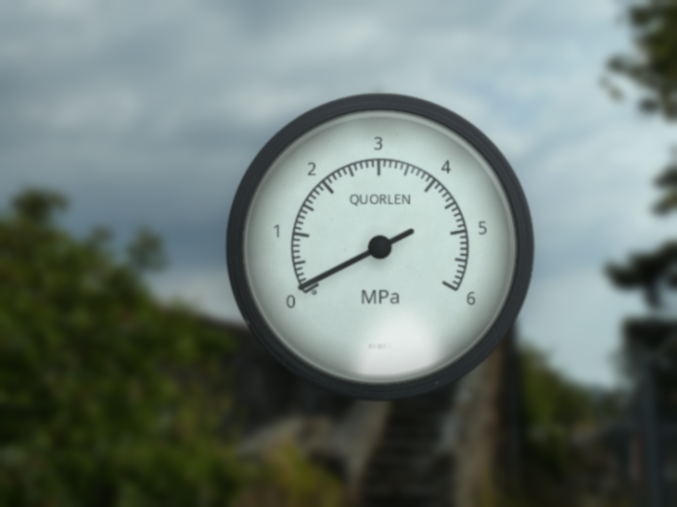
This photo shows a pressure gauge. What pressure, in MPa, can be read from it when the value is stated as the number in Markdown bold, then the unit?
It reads **0.1** MPa
